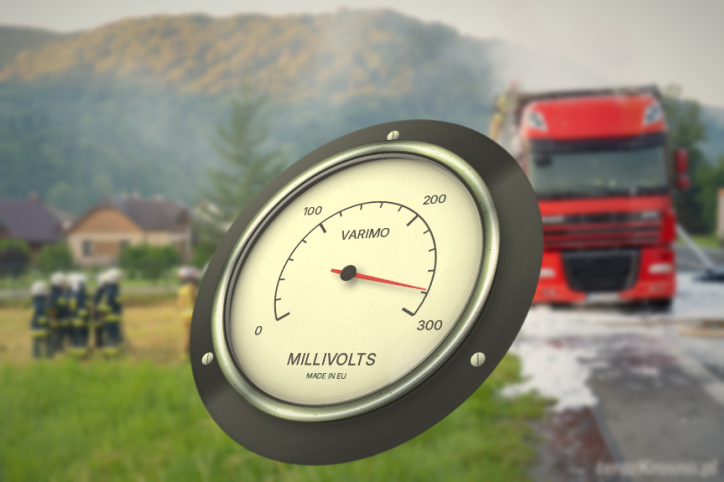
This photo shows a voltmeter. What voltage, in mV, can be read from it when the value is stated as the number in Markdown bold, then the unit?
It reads **280** mV
